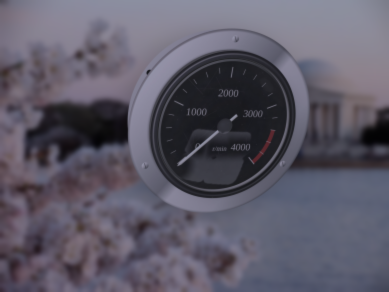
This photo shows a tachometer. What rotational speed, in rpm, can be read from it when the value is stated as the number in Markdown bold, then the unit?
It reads **0** rpm
